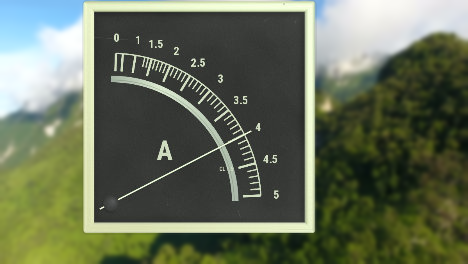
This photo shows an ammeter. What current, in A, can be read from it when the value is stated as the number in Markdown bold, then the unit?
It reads **4** A
